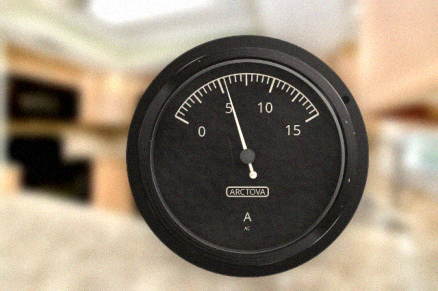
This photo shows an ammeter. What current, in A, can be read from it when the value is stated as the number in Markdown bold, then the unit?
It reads **5.5** A
